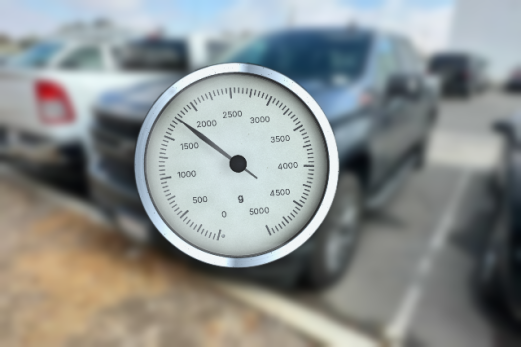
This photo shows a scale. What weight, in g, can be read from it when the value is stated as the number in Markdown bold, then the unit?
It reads **1750** g
